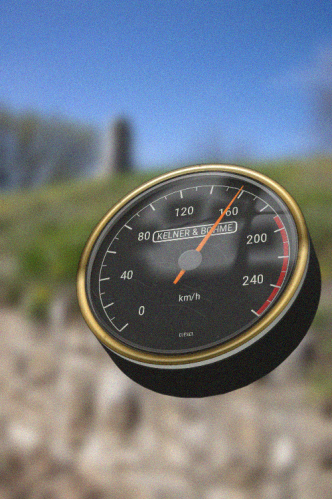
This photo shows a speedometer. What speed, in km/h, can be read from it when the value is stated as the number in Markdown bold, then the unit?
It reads **160** km/h
